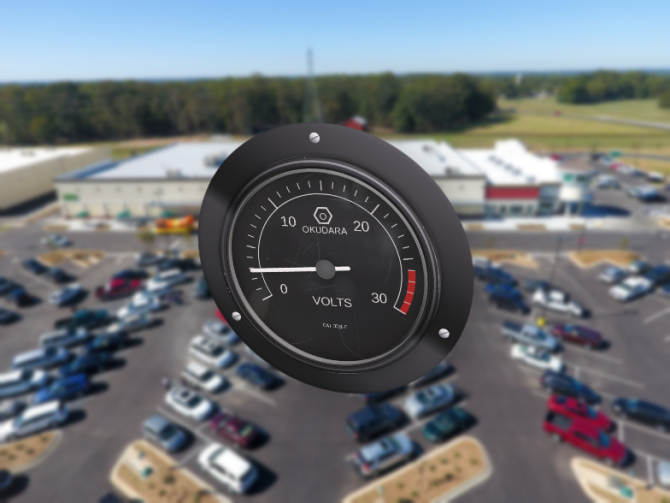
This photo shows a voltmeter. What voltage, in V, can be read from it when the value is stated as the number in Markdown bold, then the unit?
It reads **3** V
